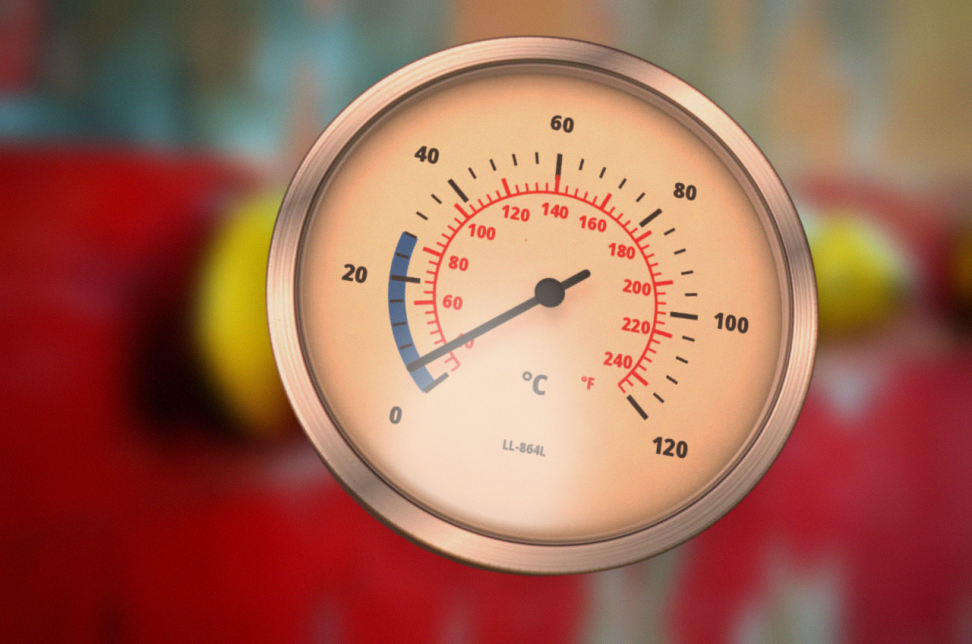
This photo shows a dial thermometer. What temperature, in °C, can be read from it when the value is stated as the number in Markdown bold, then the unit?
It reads **4** °C
